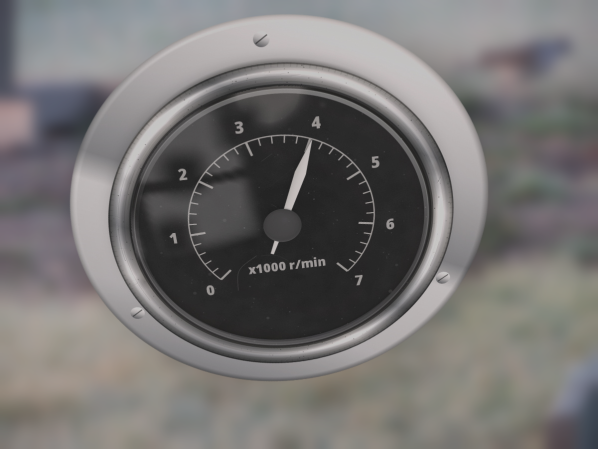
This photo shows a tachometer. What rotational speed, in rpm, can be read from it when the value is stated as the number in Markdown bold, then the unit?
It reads **4000** rpm
